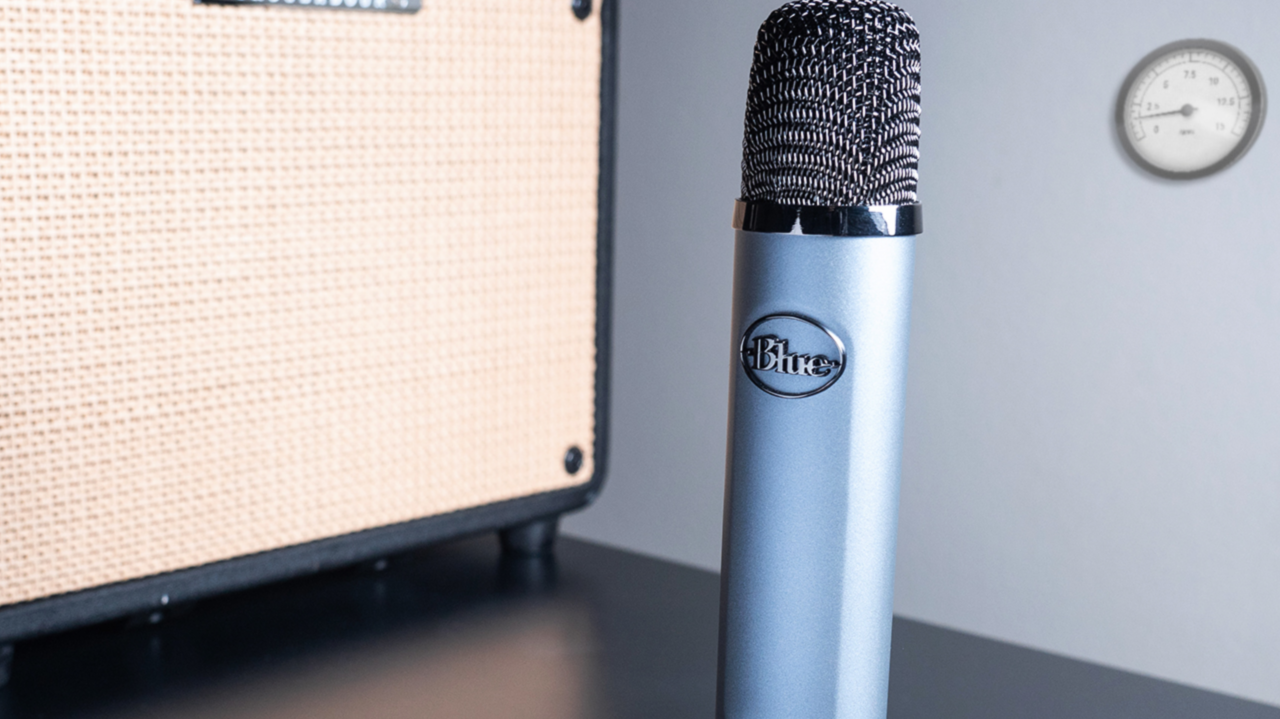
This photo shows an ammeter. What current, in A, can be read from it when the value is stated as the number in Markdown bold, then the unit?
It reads **1.5** A
